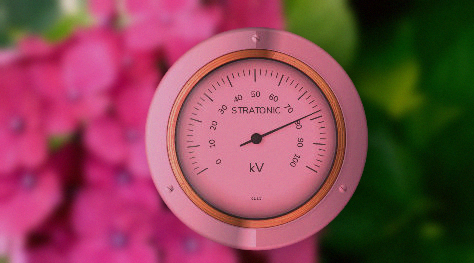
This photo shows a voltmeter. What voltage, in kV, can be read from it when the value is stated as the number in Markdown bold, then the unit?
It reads **78** kV
